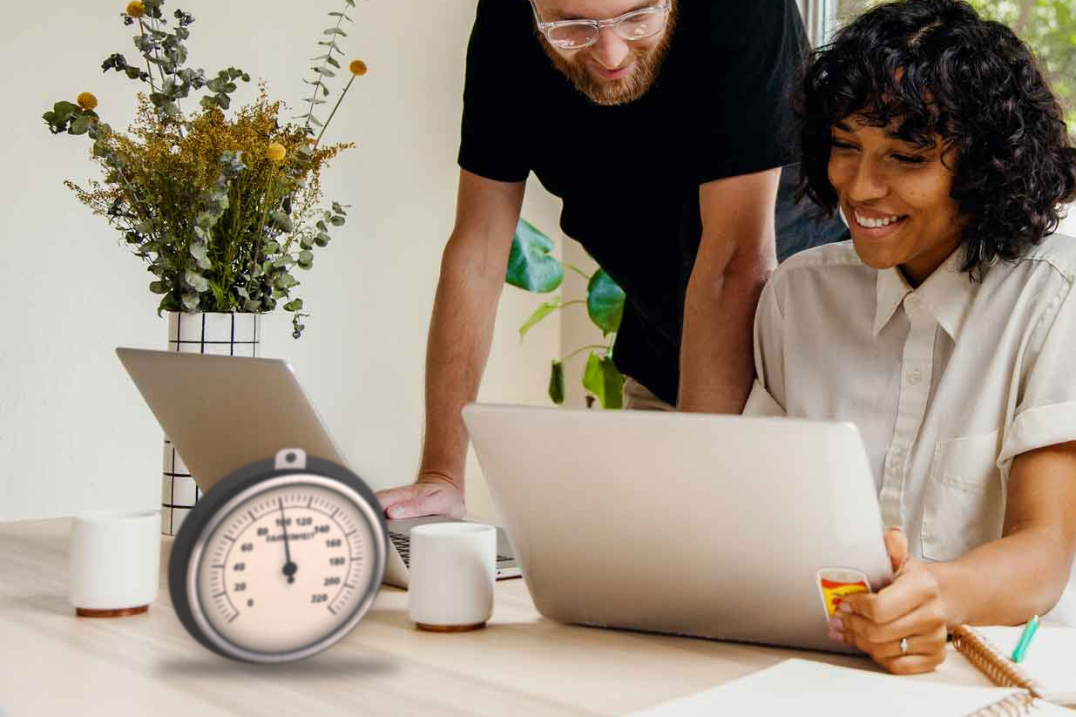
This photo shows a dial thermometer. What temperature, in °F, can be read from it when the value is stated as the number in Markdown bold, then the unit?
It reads **100** °F
